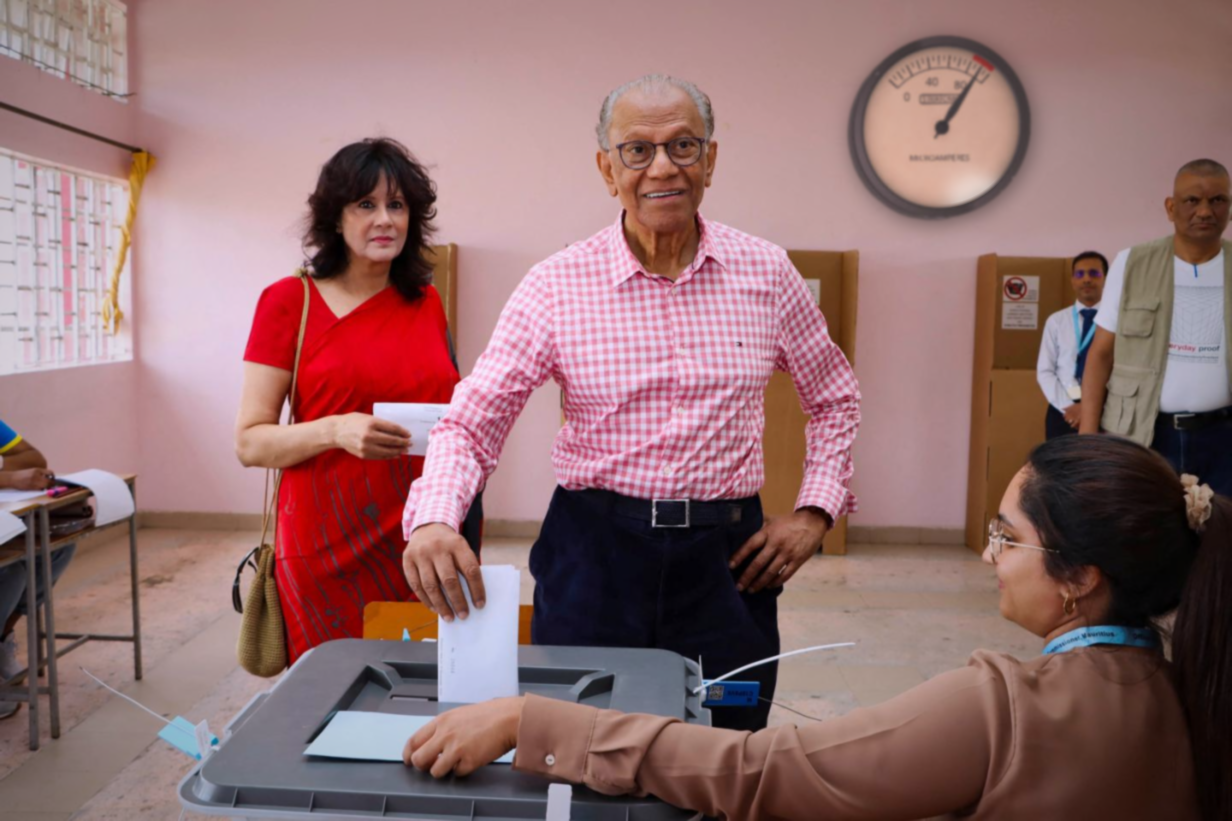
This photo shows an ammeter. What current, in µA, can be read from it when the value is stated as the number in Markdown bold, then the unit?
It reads **90** µA
